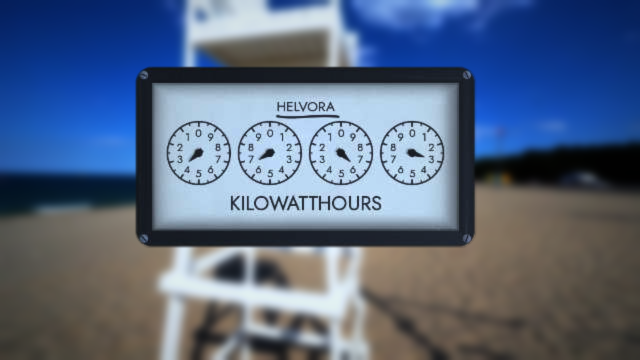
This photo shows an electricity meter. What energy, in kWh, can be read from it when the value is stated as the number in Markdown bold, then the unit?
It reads **3663** kWh
